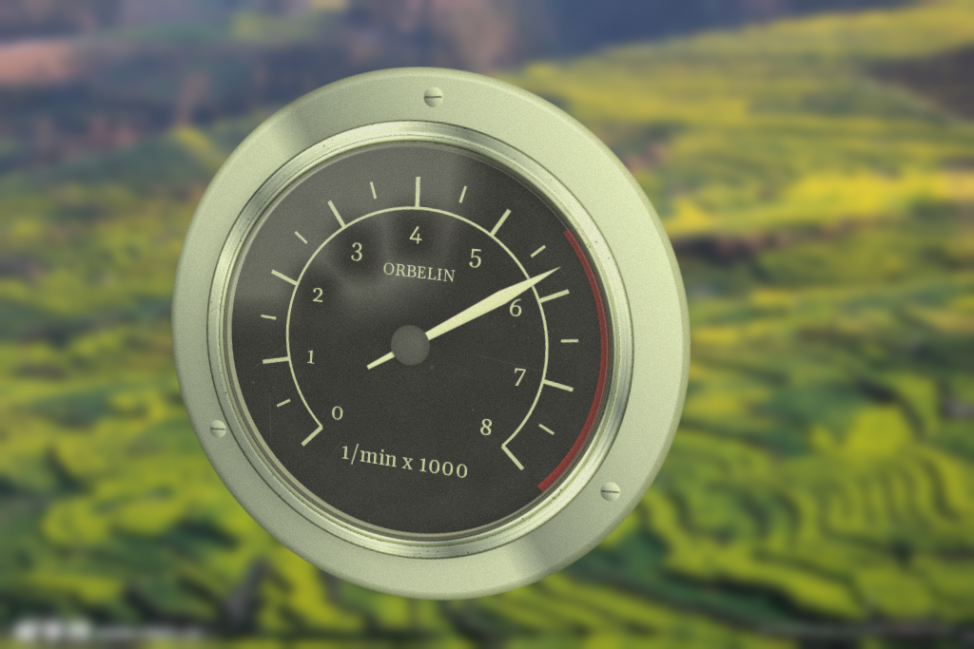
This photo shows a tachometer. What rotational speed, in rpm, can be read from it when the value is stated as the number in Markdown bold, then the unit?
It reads **5750** rpm
